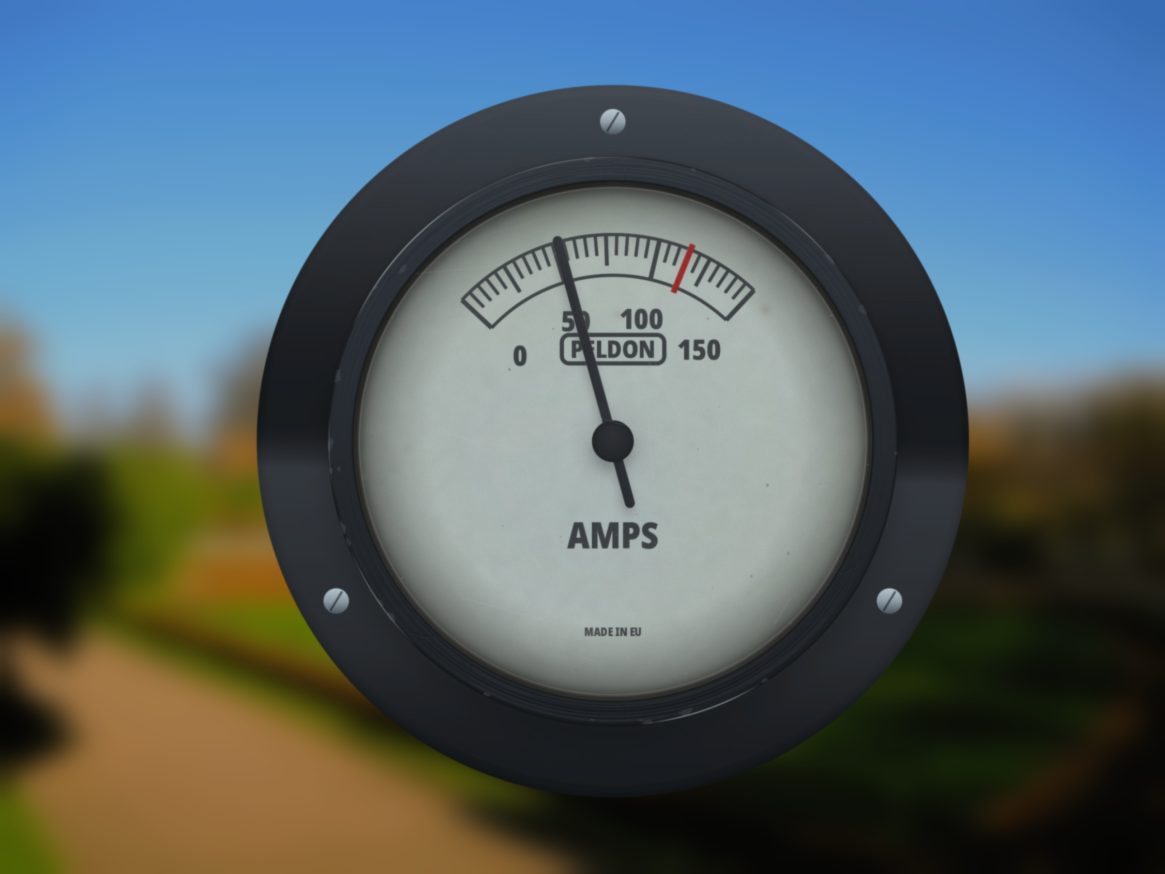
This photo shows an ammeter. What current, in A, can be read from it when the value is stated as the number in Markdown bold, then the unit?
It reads **52.5** A
